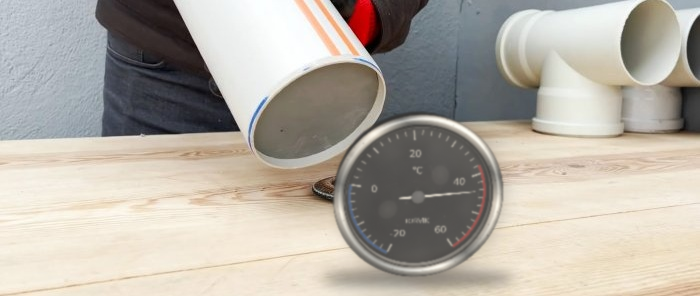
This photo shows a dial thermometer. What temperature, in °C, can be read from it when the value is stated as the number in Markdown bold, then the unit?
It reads **44** °C
